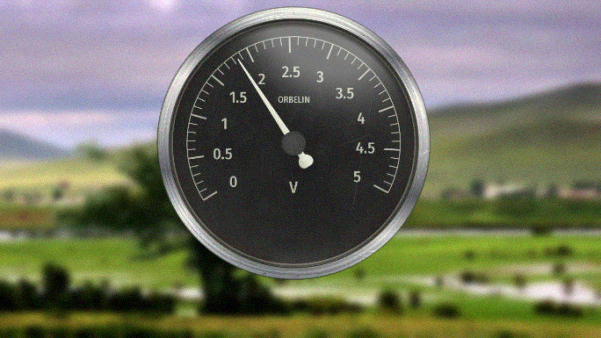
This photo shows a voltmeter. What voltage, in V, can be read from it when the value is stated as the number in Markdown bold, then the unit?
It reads **1.85** V
